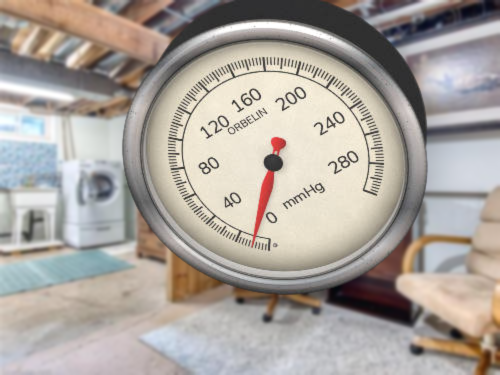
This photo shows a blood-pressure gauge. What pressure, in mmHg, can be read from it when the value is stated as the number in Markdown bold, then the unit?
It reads **10** mmHg
